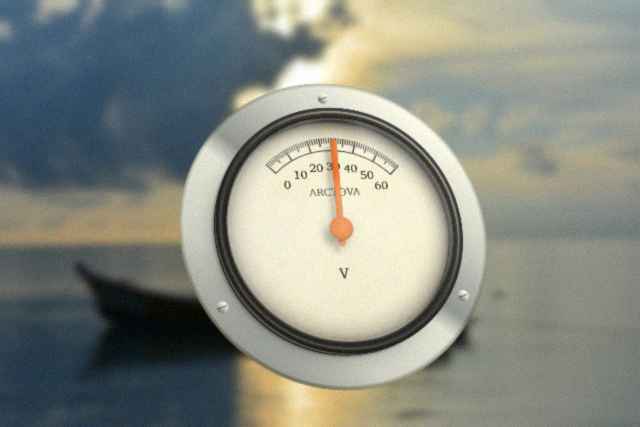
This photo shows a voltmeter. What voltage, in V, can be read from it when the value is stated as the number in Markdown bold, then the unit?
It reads **30** V
